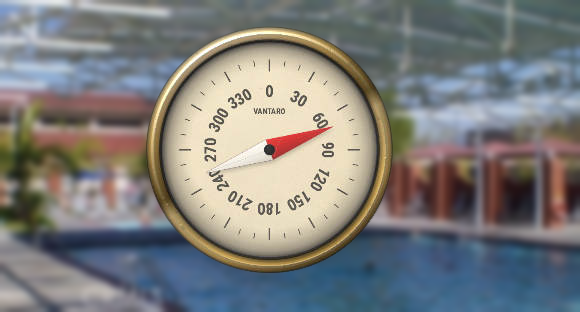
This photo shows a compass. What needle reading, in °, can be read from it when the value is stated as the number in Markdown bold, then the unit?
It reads **70** °
